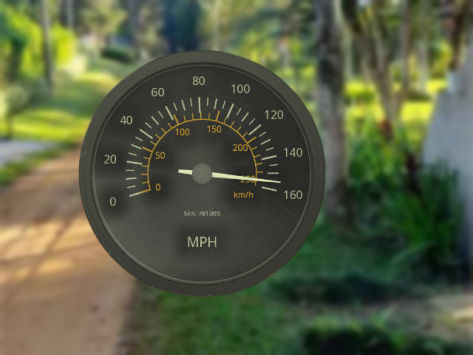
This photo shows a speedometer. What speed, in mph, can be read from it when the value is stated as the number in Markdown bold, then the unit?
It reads **155** mph
